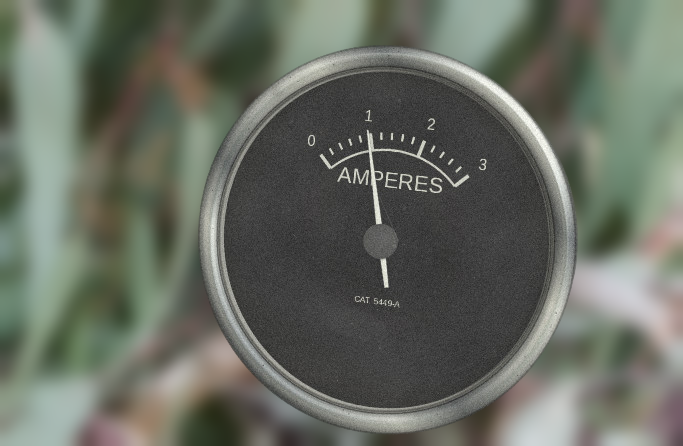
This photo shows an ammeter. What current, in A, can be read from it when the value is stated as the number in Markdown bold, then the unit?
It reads **1** A
